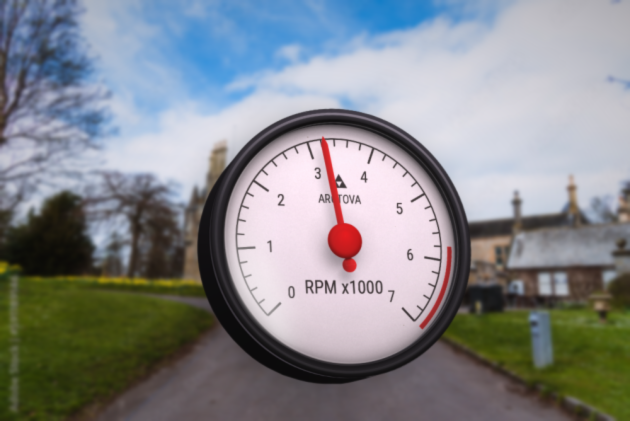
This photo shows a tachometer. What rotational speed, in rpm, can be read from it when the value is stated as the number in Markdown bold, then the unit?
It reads **3200** rpm
